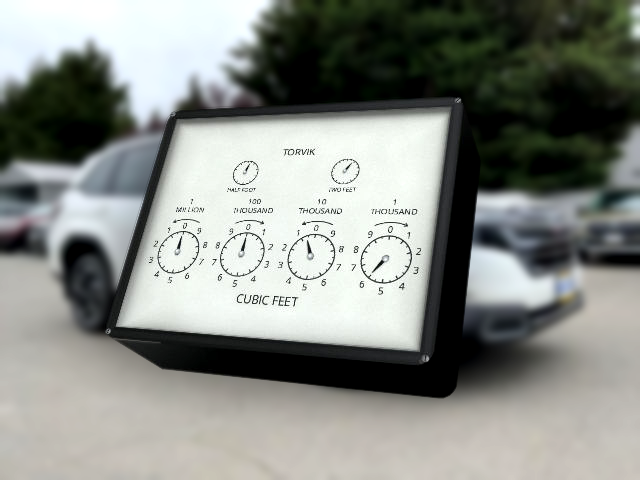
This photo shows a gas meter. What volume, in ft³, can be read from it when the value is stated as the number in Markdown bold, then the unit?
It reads **600** ft³
